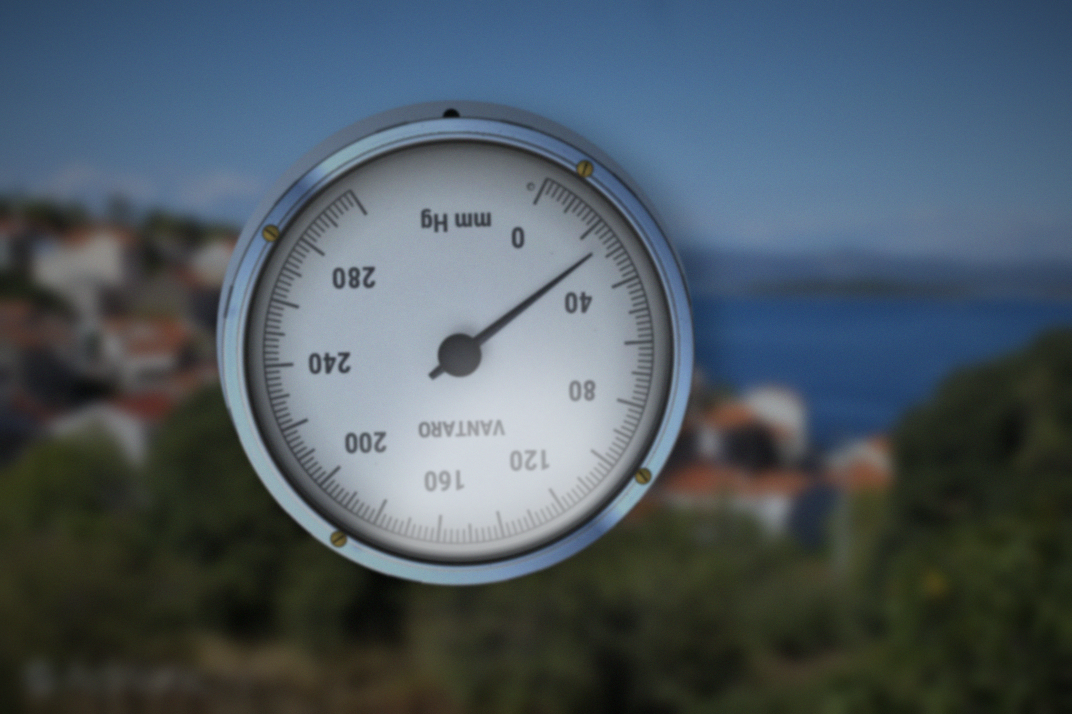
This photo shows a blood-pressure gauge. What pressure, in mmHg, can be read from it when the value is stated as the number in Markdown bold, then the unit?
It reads **26** mmHg
